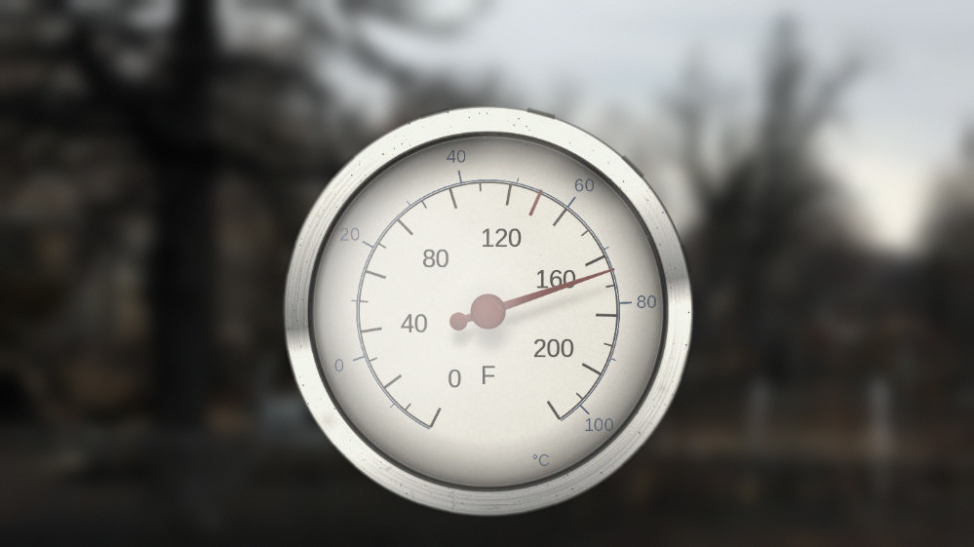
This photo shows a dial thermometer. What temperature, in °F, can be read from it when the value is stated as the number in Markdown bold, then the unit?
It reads **165** °F
